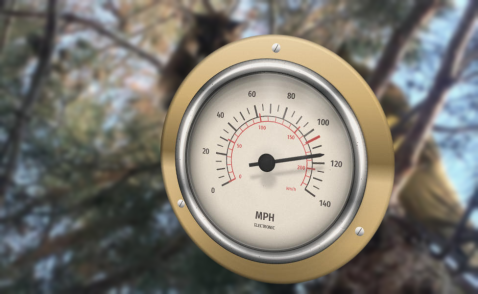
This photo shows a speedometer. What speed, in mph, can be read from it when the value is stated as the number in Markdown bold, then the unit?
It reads **115** mph
